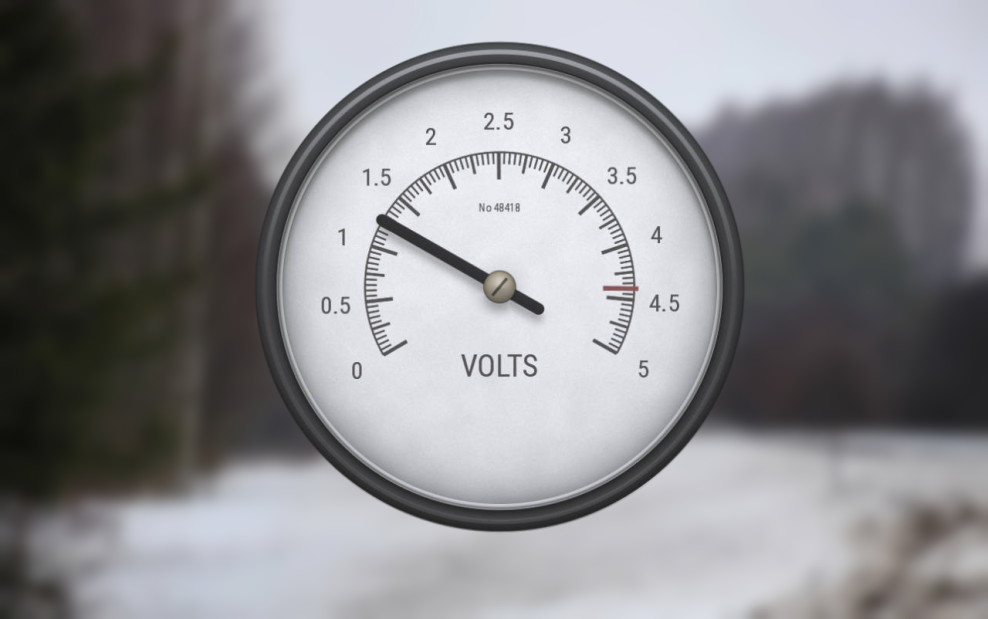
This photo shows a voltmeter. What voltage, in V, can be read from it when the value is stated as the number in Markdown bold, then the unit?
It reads **1.25** V
